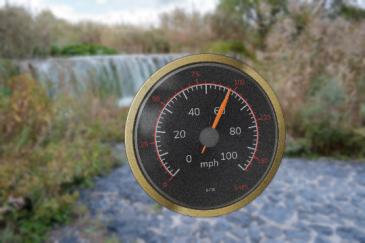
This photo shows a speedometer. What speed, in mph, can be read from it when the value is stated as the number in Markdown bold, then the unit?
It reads **60** mph
